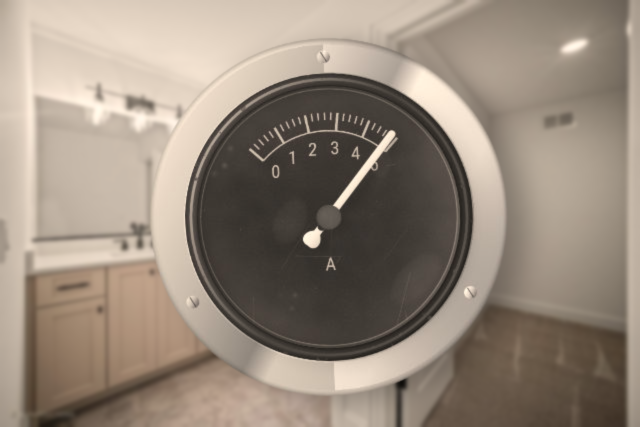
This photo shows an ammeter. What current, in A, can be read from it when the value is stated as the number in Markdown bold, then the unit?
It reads **4.8** A
